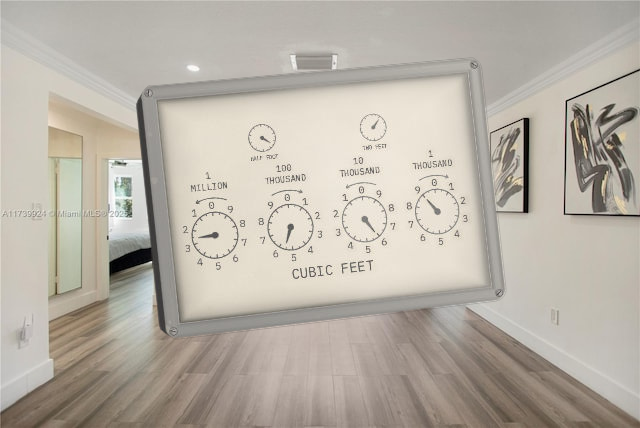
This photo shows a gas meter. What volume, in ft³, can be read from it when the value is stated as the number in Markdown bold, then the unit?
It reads **255900** ft³
